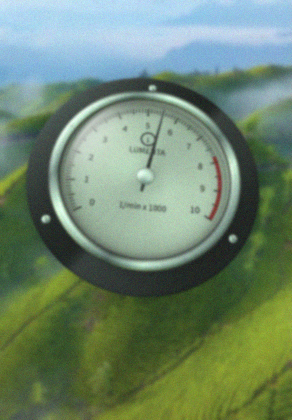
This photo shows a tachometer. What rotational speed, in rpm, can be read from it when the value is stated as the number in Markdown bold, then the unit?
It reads **5500** rpm
